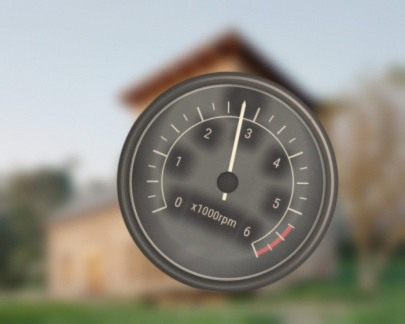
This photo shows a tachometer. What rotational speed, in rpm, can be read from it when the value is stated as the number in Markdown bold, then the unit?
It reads **2750** rpm
